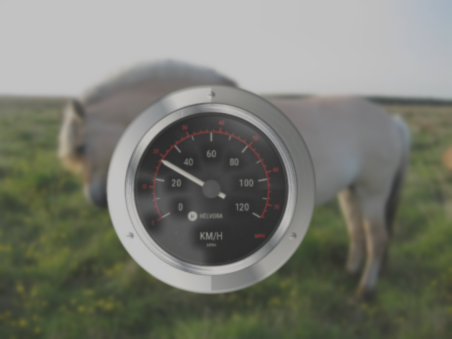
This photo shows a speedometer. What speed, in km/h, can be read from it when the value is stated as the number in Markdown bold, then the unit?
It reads **30** km/h
